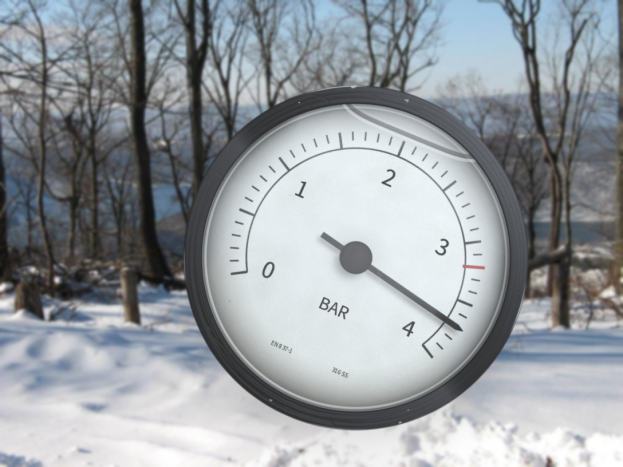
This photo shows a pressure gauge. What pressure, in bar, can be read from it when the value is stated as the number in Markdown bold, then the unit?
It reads **3.7** bar
